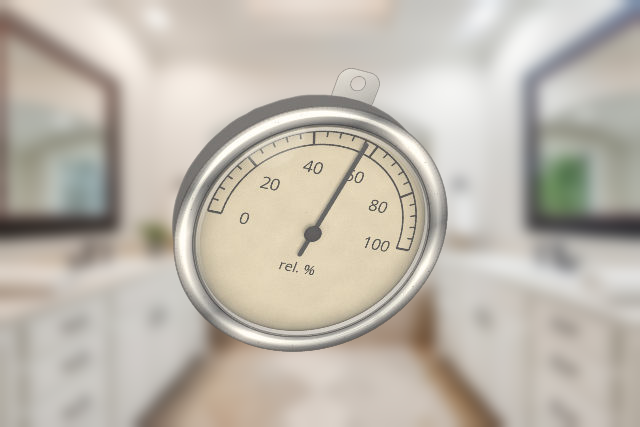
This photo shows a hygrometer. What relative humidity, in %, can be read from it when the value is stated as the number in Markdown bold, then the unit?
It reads **56** %
